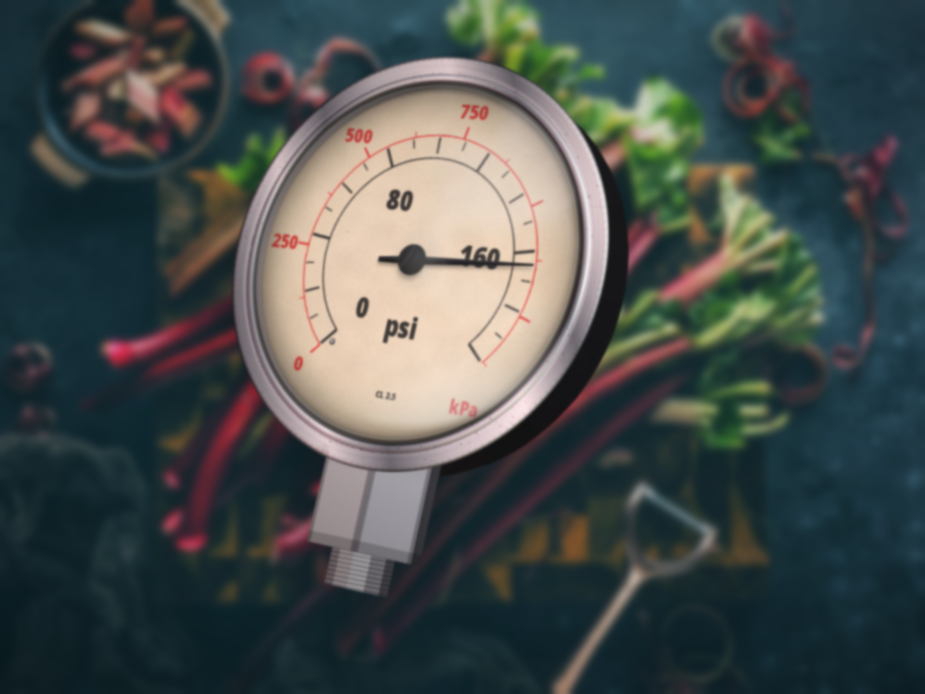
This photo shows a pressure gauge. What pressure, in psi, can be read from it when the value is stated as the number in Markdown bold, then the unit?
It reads **165** psi
